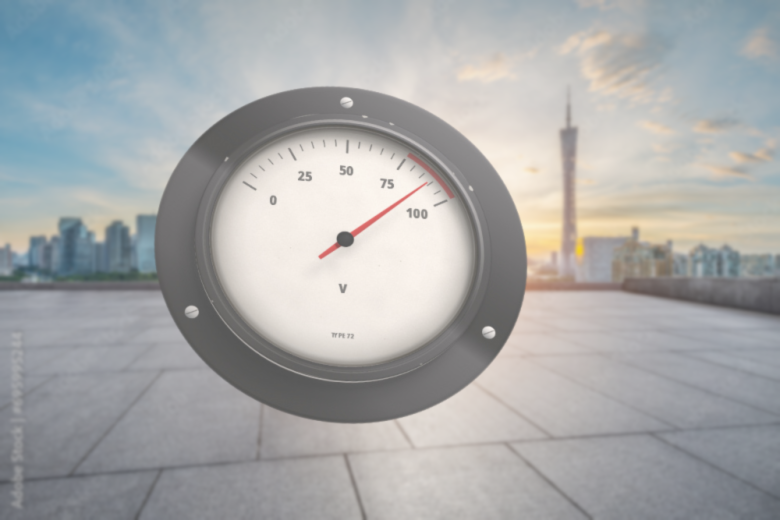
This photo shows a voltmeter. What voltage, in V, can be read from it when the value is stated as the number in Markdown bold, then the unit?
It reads **90** V
